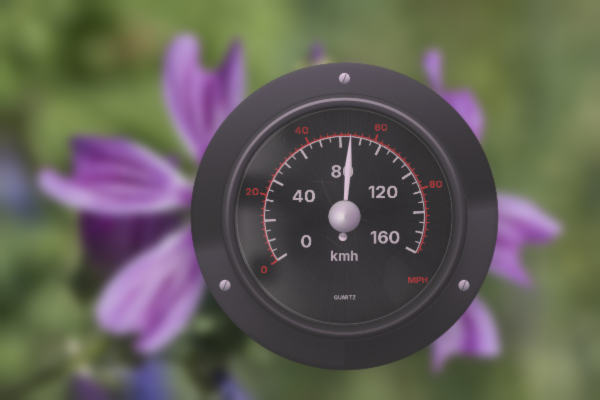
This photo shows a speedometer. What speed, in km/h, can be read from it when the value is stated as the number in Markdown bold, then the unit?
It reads **85** km/h
